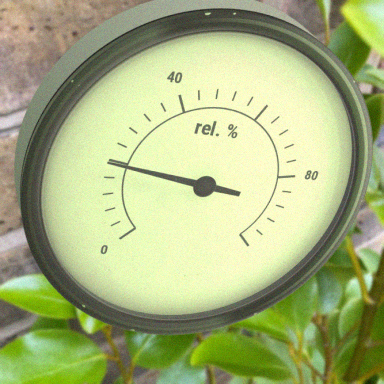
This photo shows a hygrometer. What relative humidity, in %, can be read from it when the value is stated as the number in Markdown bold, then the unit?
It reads **20** %
